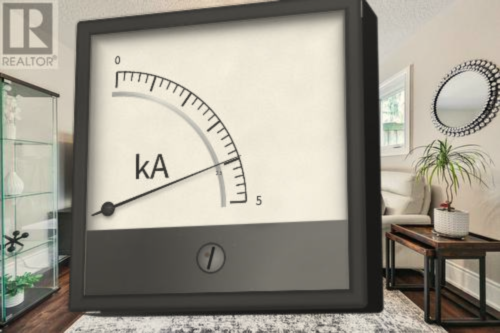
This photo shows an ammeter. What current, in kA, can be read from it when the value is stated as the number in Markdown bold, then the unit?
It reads **4** kA
